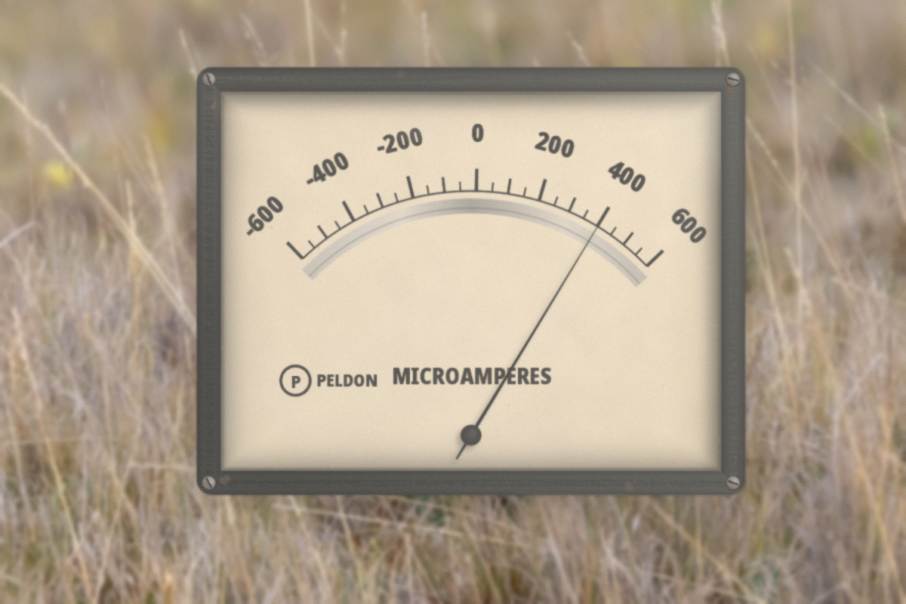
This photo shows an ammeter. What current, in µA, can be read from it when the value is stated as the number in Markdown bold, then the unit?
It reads **400** µA
